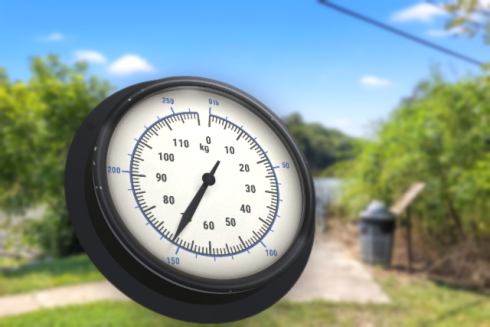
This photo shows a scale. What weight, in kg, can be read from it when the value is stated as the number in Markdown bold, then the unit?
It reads **70** kg
